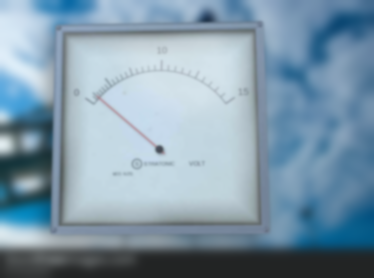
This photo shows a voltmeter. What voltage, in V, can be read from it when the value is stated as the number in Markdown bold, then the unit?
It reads **2.5** V
